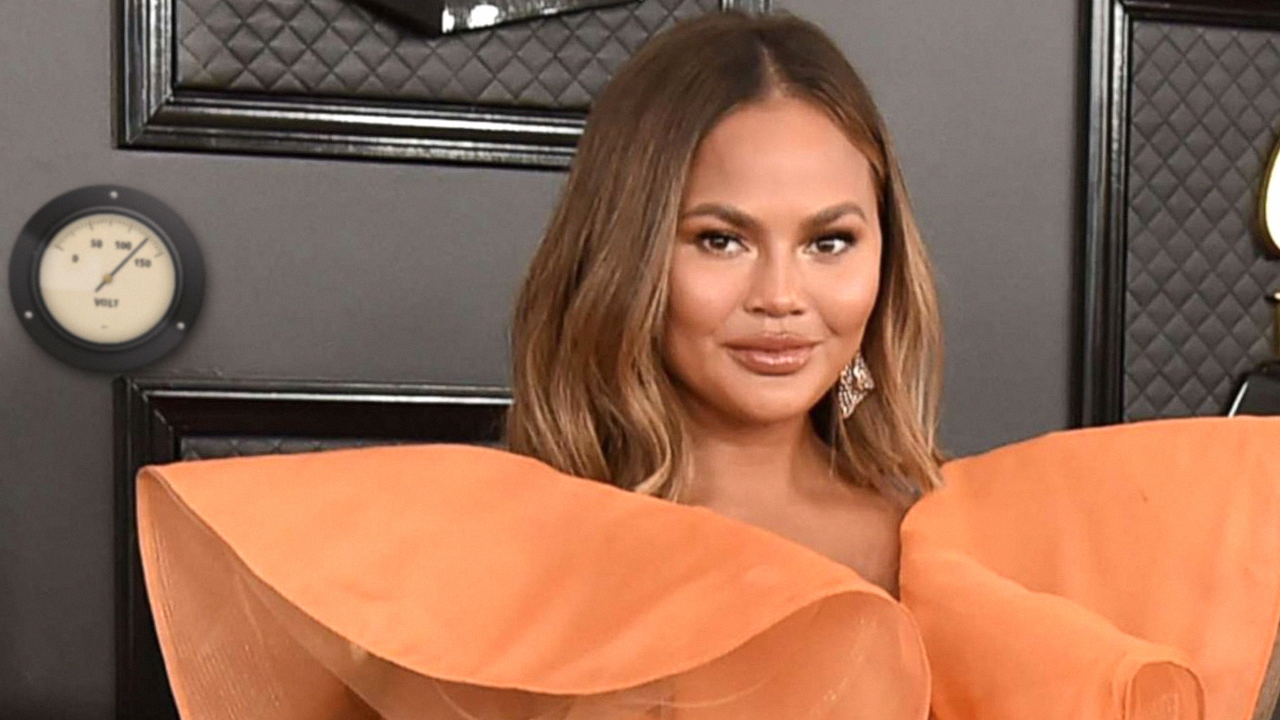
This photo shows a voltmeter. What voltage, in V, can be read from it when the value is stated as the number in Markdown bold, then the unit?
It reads **125** V
